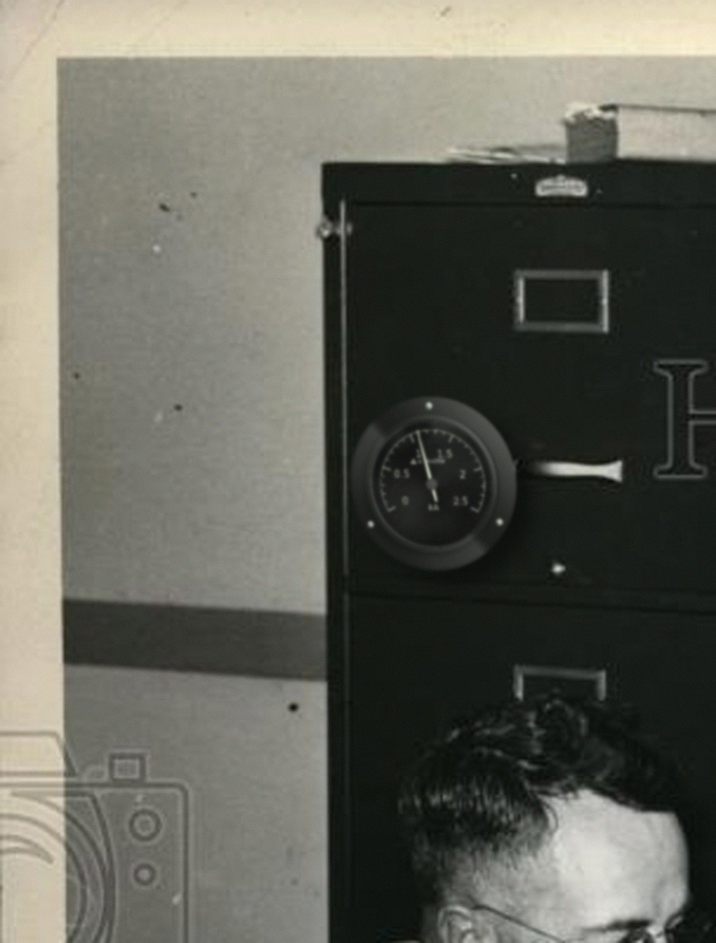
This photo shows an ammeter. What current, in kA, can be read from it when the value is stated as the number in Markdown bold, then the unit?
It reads **1.1** kA
